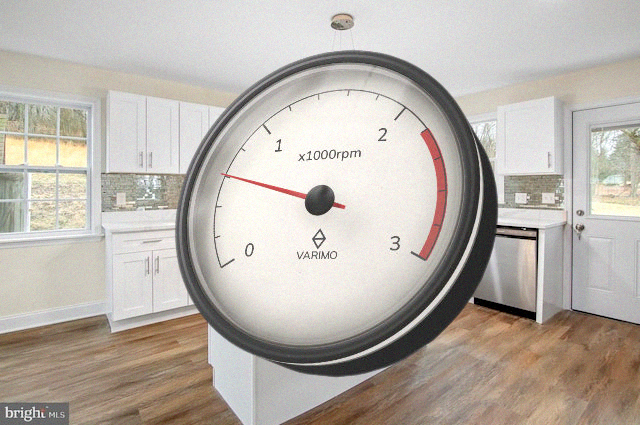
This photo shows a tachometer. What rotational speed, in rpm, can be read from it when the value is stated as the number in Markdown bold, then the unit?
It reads **600** rpm
